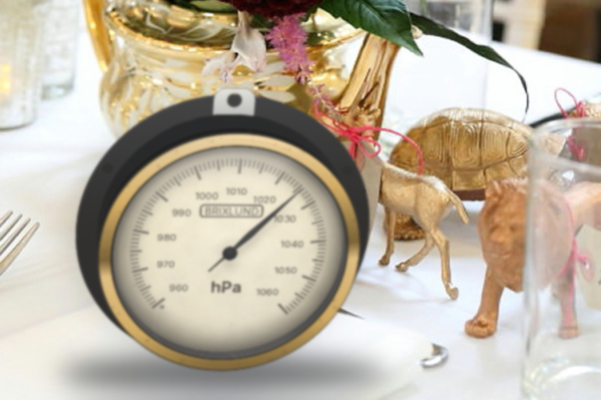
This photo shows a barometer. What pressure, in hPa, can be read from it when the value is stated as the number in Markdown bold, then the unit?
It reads **1025** hPa
